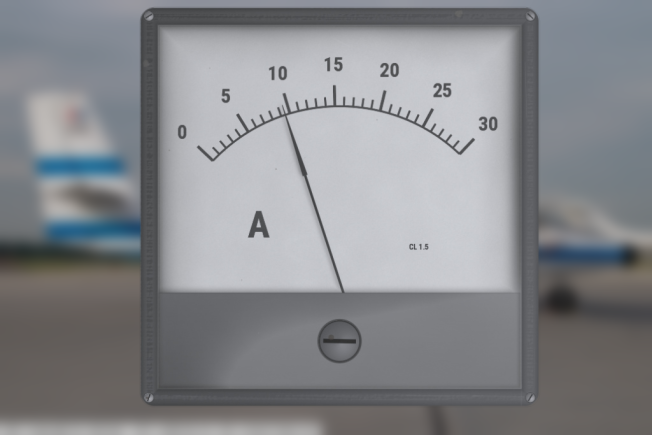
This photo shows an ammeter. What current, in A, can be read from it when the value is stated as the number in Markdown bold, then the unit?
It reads **9.5** A
